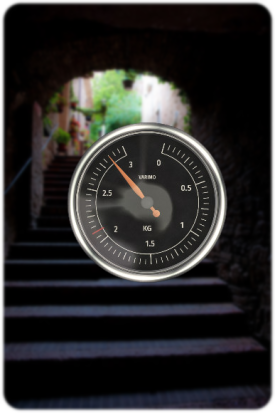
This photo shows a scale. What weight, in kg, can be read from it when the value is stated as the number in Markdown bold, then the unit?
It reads **2.85** kg
